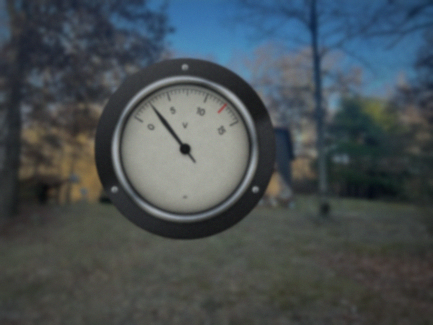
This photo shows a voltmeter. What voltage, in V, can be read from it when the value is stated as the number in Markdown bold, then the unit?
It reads **2.5** V
